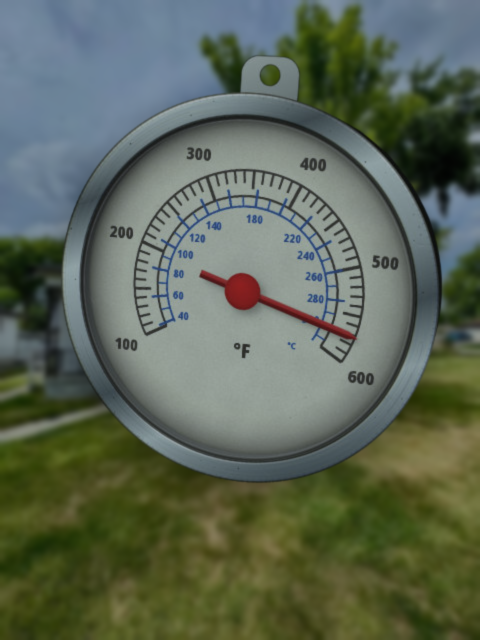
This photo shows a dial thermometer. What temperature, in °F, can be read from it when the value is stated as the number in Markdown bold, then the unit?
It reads **570** °F
